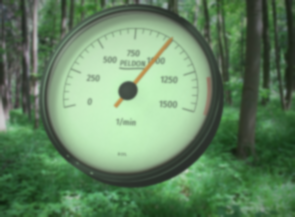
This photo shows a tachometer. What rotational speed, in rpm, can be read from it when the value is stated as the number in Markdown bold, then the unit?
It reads **1000** rpm
